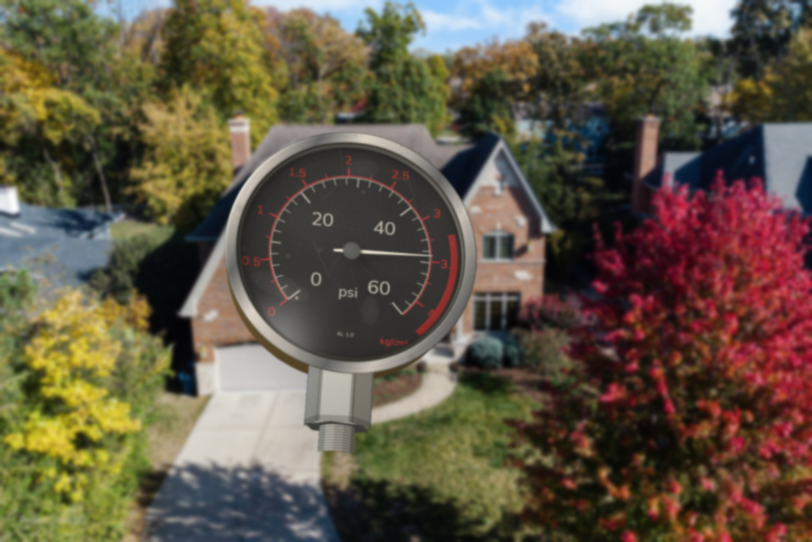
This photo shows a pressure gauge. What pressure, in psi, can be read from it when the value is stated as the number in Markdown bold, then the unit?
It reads **49** psi
